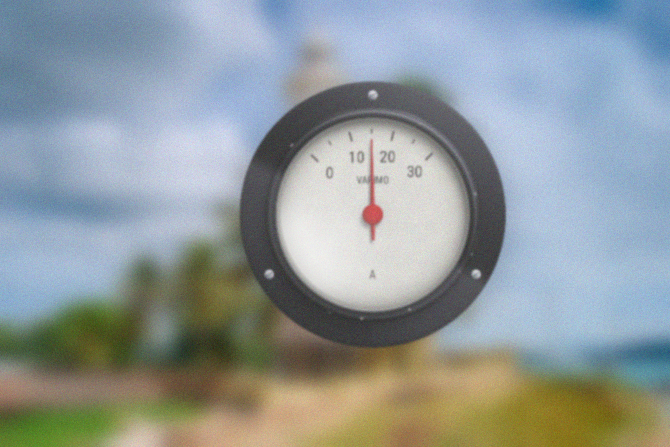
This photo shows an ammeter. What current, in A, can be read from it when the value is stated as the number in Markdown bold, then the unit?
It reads **15** A
